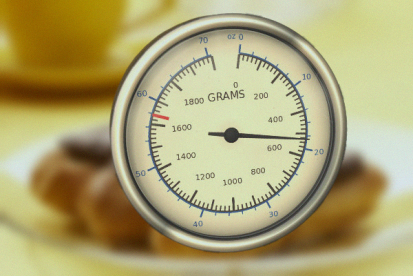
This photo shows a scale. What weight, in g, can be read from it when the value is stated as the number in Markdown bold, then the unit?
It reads **520** g
